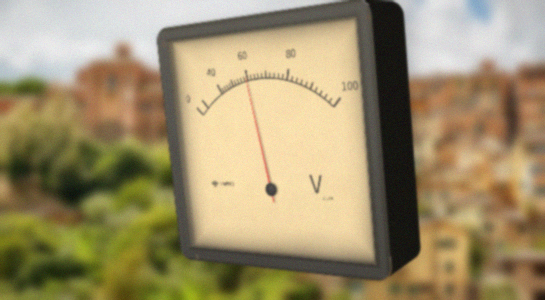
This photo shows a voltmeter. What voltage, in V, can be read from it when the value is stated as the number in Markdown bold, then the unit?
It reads **60** V
